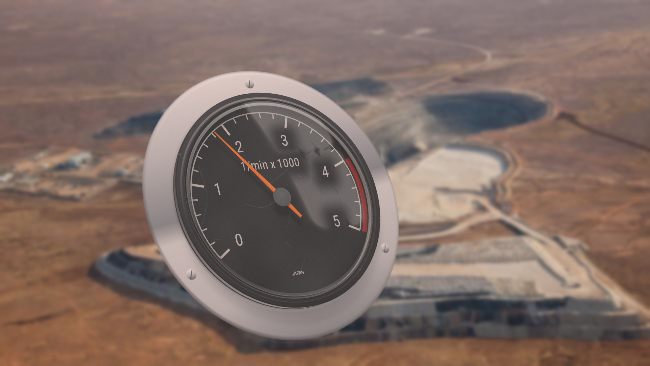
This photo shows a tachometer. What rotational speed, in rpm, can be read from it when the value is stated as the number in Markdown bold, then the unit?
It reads **1800** rpm
